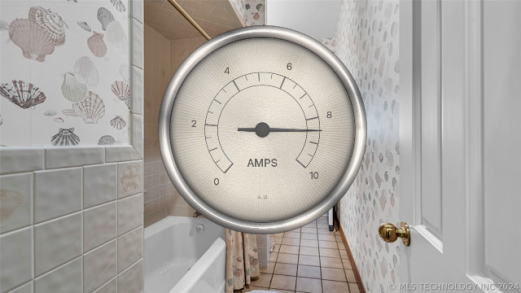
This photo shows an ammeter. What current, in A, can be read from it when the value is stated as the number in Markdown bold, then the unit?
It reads **8.5** A
